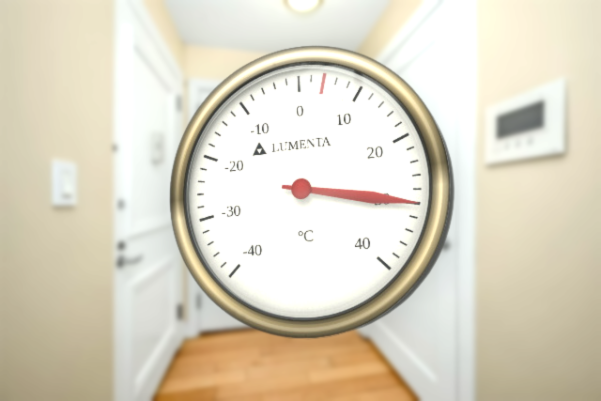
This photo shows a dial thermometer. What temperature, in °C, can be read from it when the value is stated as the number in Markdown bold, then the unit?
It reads **30** °C
